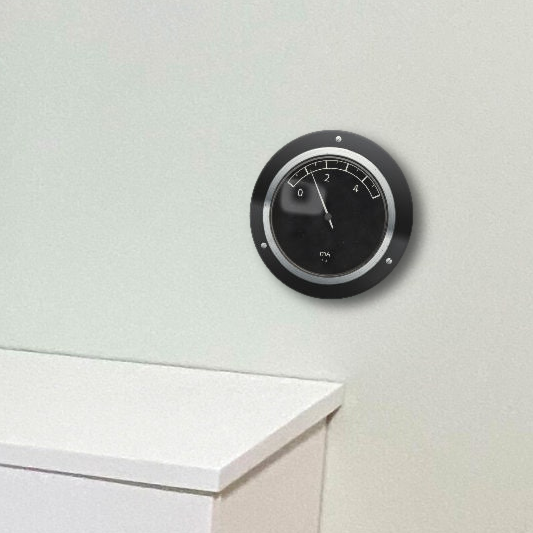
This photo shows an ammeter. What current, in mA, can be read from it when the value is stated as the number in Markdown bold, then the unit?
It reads **1.25** mA
